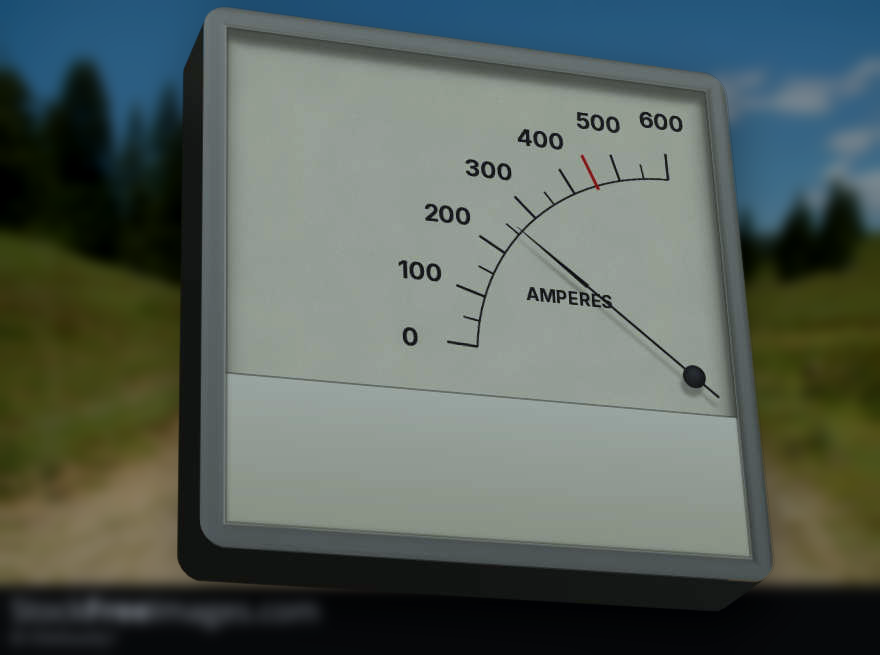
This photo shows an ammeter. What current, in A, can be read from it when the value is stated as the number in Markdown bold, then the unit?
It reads **250** A
